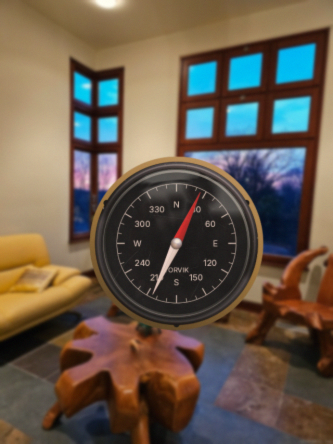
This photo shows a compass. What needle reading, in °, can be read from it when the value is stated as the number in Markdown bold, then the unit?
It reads **25** °
